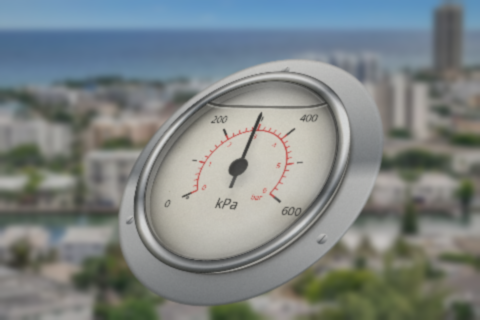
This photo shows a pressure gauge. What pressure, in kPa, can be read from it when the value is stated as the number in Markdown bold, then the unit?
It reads **300** kPa
